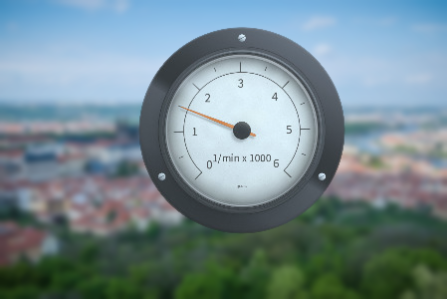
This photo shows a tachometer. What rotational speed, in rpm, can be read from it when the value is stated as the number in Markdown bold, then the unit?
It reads **1500** rpm
